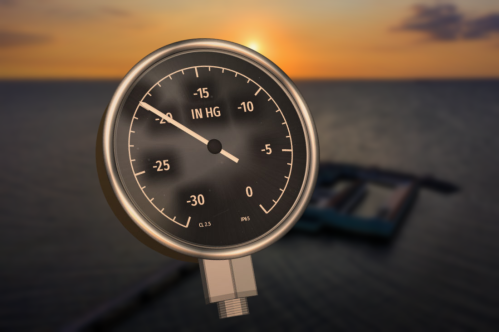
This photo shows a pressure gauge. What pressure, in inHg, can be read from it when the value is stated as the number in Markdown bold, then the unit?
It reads **-20** inHg
